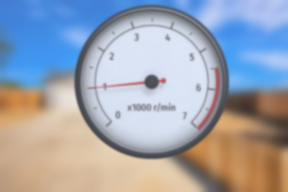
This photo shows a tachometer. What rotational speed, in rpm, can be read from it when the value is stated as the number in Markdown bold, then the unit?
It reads **1000** rpm
